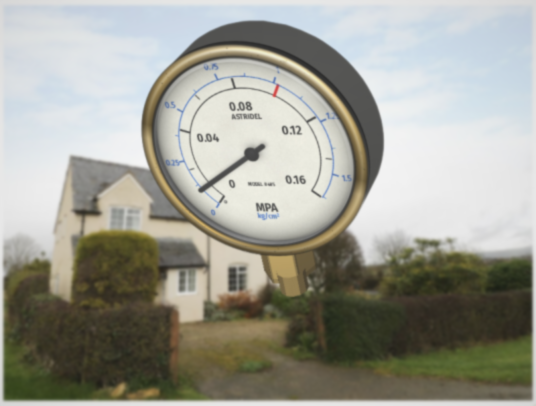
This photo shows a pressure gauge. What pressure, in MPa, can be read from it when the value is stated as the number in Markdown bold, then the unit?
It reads **0.01** MPa
